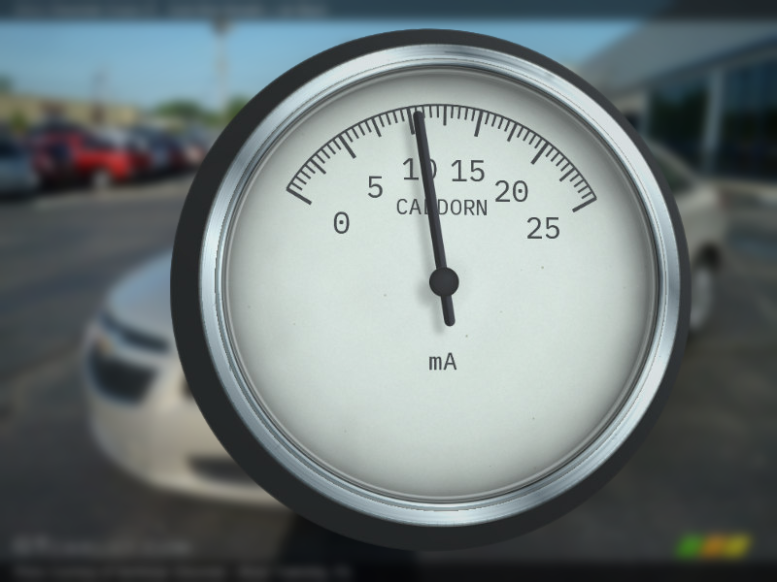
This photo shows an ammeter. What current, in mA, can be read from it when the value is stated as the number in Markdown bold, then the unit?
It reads **10.5** mA
